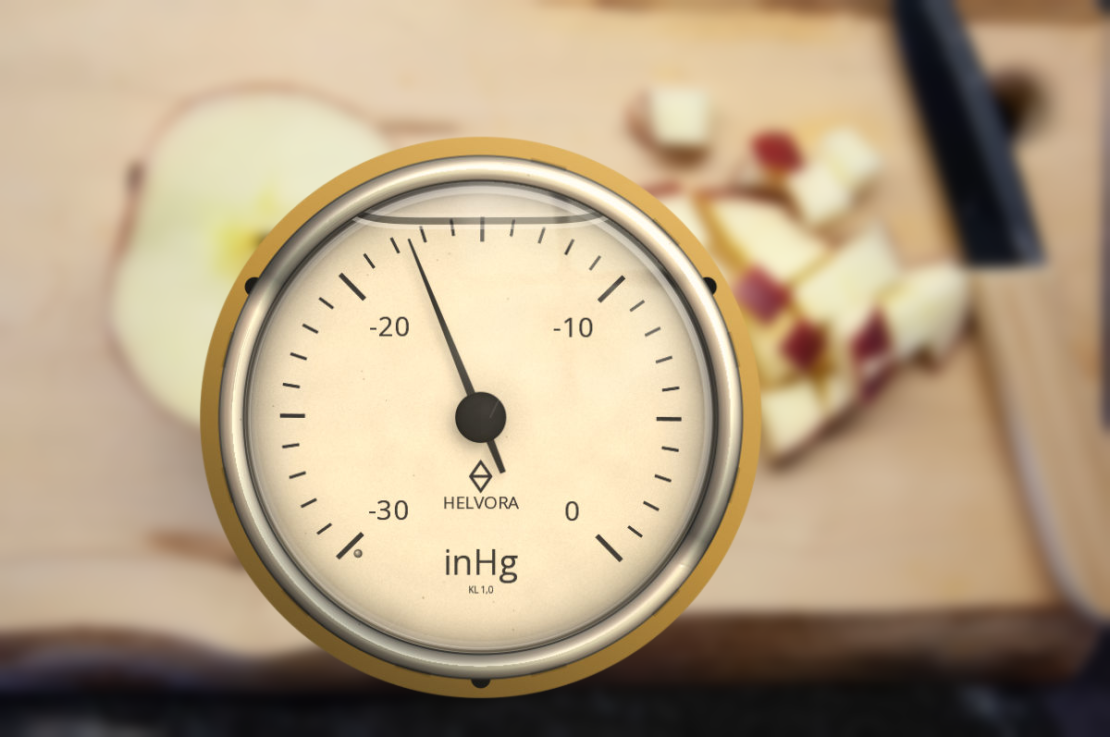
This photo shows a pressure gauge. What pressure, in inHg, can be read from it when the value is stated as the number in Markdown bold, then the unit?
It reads **-17.5** inHg
